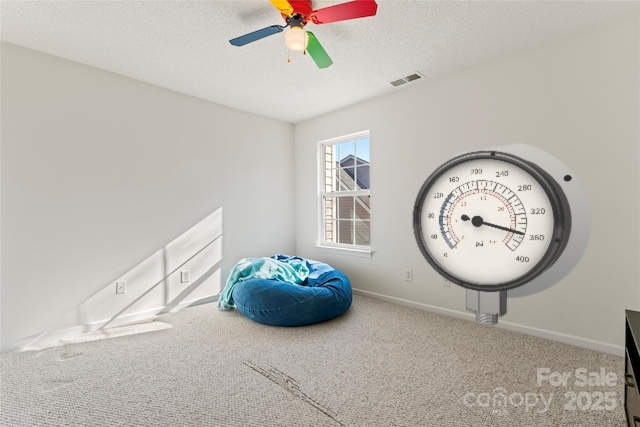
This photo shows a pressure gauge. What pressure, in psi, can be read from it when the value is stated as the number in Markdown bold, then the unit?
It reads **360** psi
